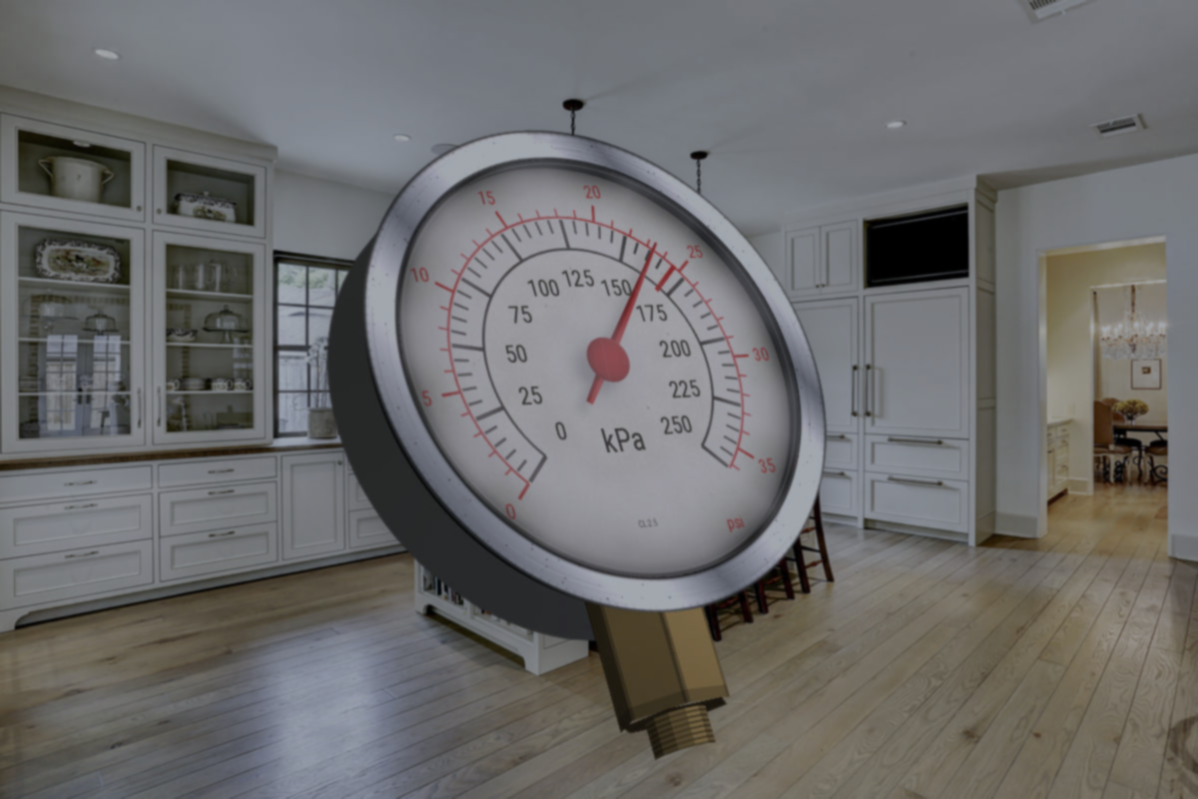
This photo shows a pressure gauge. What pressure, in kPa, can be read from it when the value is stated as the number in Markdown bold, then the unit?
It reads **160** kPa
